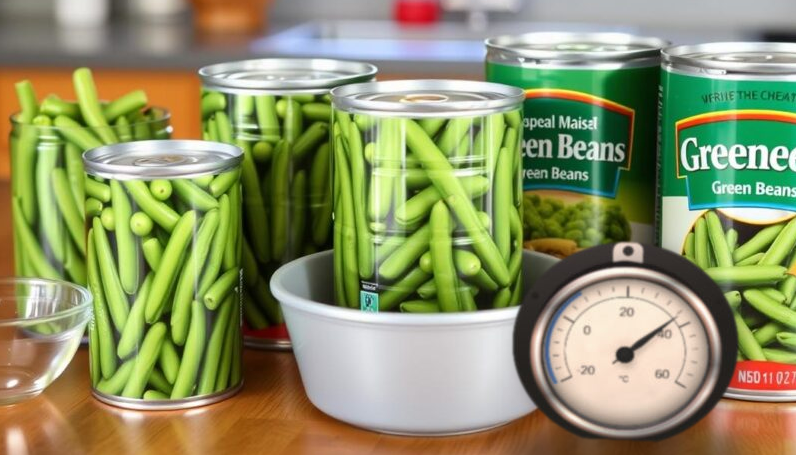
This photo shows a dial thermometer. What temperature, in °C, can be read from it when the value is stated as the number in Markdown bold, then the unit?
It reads **36** °C
